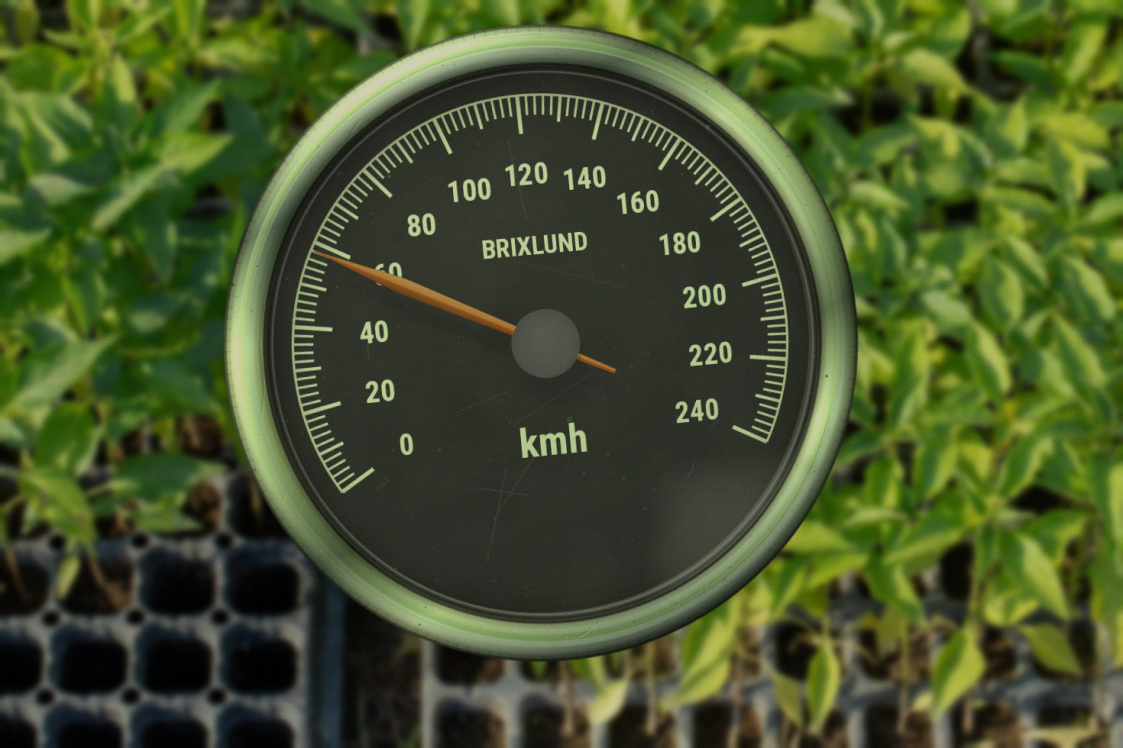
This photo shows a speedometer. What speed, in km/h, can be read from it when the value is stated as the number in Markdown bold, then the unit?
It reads **58** km/h
